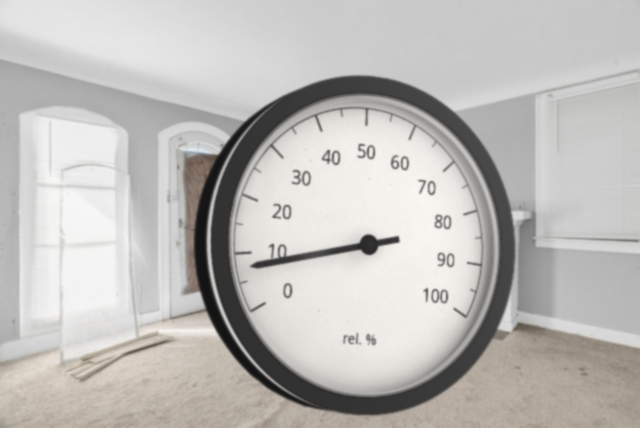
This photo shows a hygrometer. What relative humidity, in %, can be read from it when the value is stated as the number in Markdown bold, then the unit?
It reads **7.5** %
